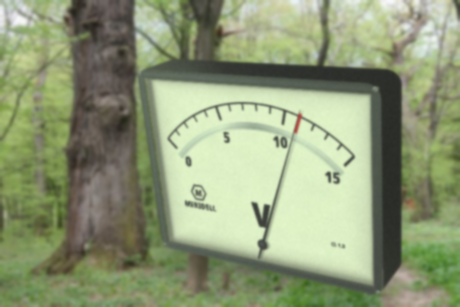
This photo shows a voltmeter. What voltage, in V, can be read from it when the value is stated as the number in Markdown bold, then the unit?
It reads **11** V
